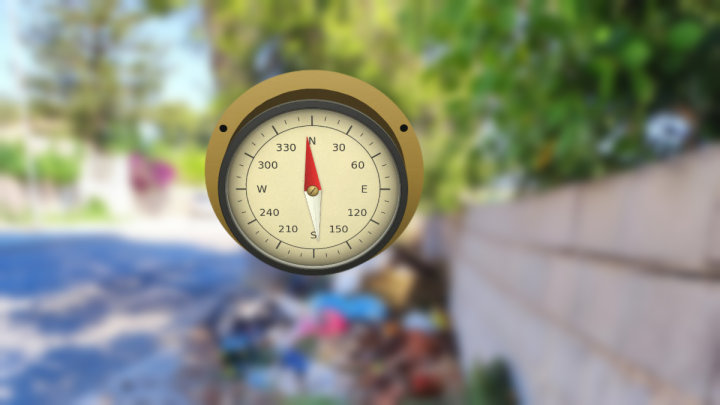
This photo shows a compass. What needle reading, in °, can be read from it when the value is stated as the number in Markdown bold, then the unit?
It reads **355** °
